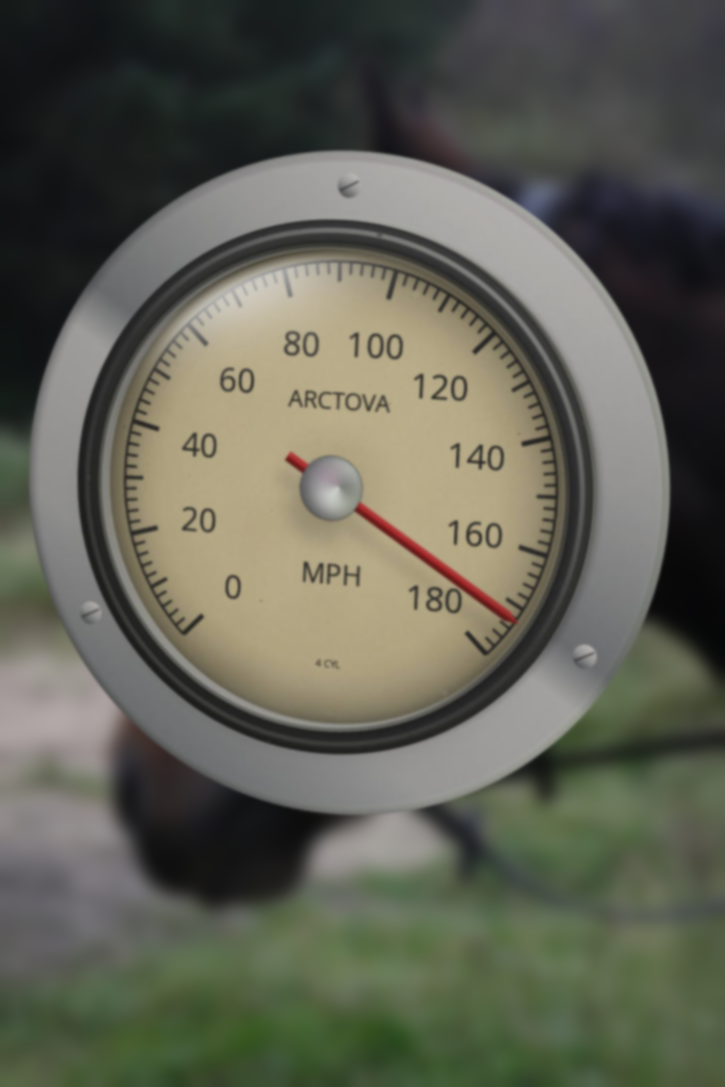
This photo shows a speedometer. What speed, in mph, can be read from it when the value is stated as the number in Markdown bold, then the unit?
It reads **172** mph
